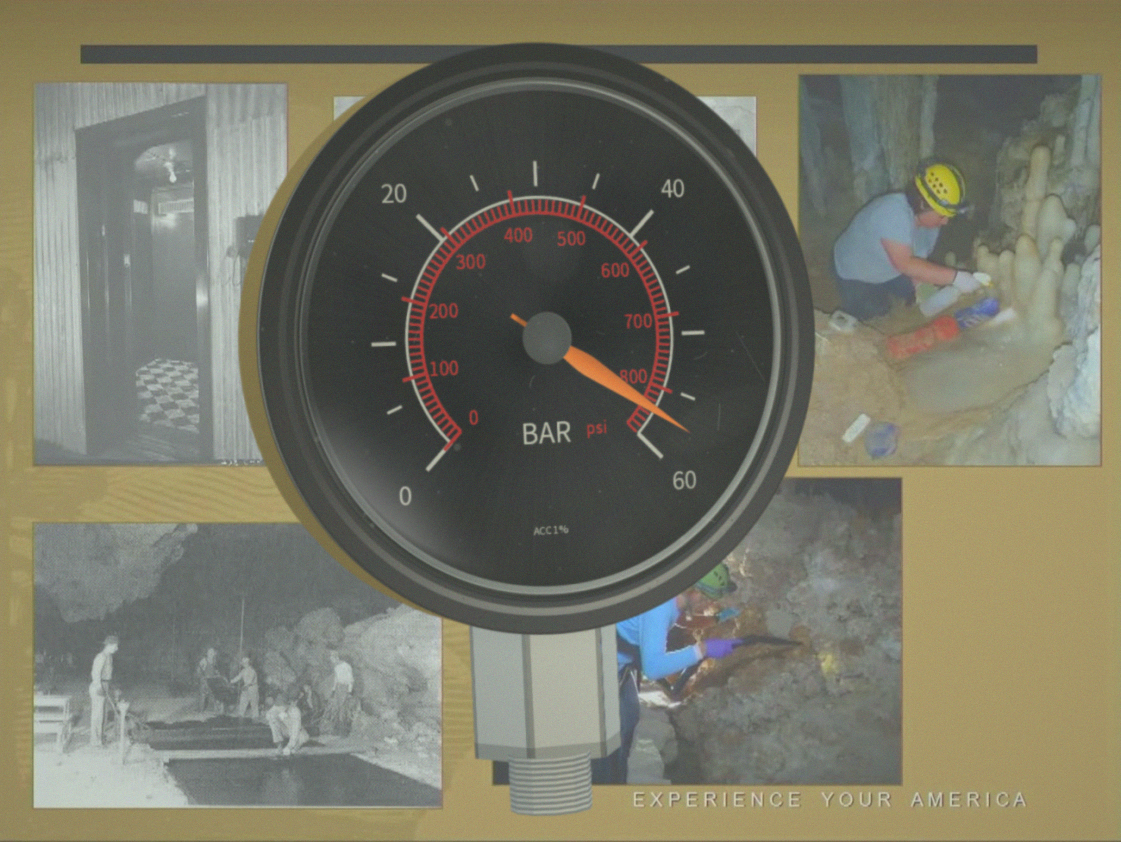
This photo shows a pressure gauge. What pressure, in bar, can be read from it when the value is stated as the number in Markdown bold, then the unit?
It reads **57.5** bar
